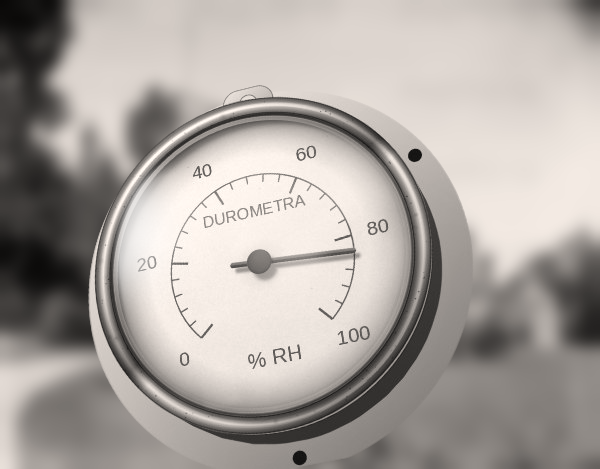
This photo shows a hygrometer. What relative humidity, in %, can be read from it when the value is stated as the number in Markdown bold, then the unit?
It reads **84** %
